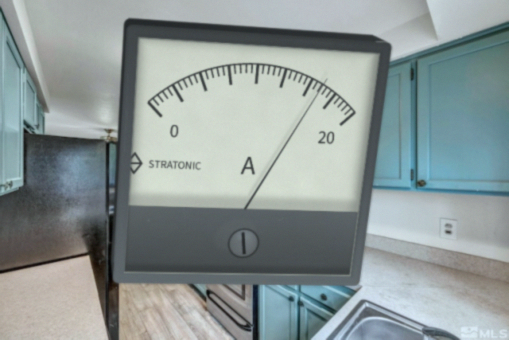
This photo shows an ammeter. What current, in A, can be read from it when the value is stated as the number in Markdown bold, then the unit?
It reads **16** A
